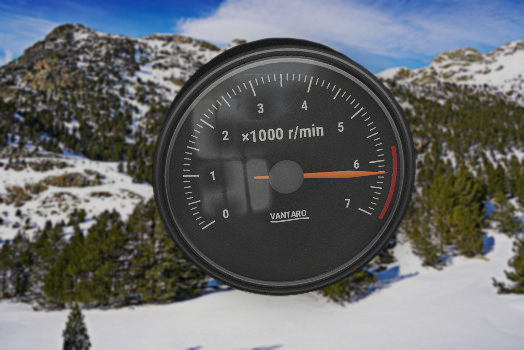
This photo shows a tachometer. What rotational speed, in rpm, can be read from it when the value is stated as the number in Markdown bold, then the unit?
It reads **6200** rpm
